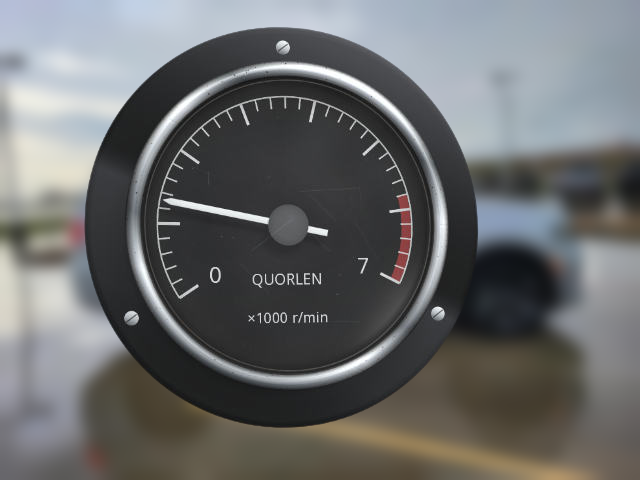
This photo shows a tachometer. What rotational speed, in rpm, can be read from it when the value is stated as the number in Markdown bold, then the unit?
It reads **1300** rpm
